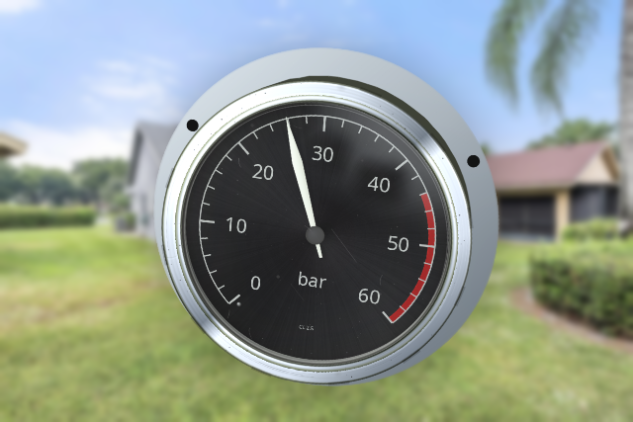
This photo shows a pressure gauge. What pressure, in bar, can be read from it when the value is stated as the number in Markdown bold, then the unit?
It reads **26** bar
